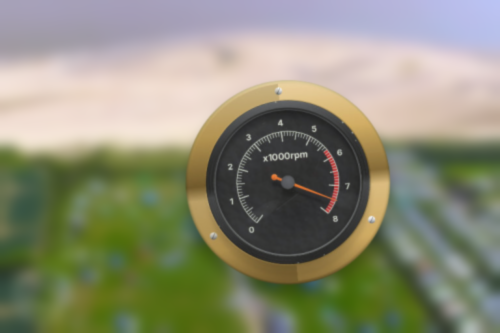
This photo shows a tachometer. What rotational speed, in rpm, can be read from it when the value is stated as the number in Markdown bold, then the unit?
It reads **7500** rpm
